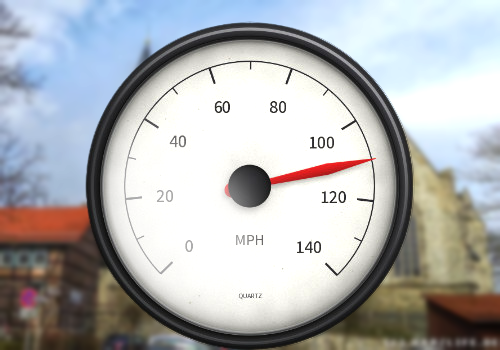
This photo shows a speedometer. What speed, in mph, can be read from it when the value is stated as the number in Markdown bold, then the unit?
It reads **110** mph
